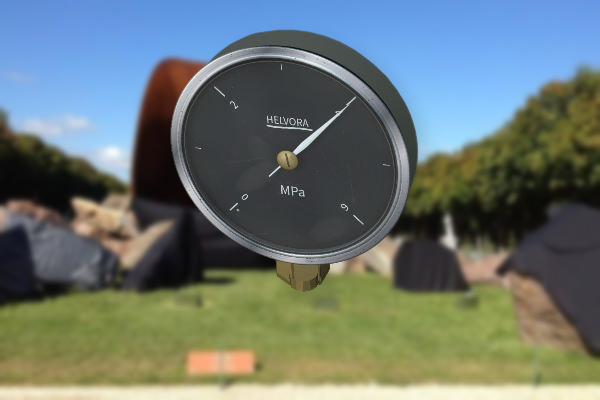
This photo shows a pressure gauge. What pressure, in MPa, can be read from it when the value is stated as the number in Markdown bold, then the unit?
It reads **4** MPa
